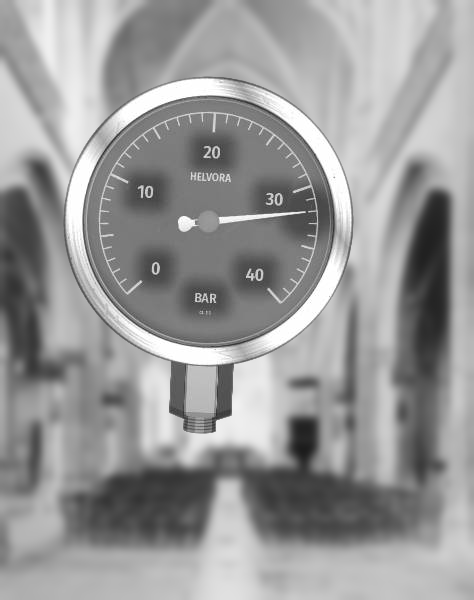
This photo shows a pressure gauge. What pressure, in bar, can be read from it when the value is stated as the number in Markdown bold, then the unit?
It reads **32** bar
